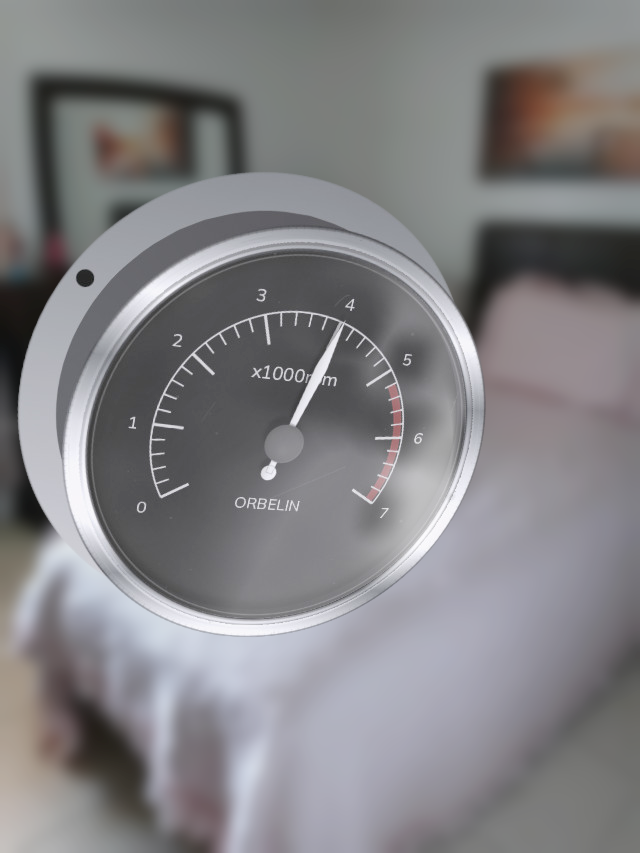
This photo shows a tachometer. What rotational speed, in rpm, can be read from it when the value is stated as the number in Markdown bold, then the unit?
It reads **4000** rpm
